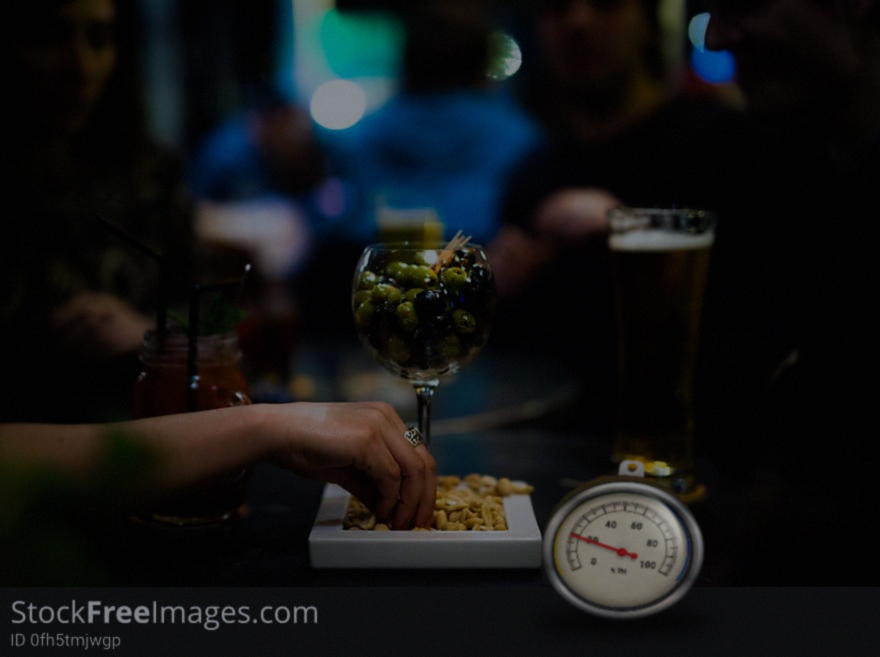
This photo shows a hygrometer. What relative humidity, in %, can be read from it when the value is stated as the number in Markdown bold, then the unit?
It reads **20** %
